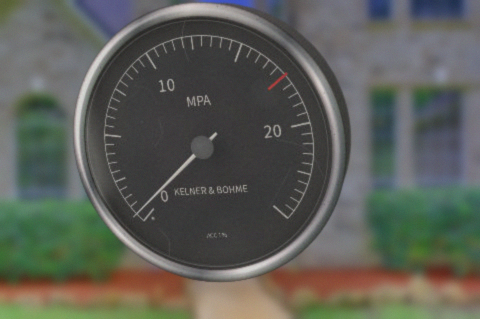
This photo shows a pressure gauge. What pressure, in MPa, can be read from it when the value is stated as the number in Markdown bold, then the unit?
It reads **0.5** MPa
